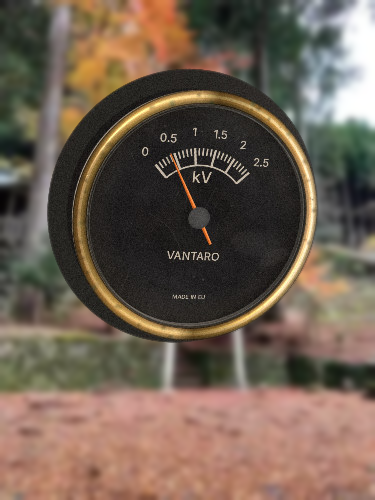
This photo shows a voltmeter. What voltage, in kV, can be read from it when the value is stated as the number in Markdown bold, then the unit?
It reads **0.4** kV
